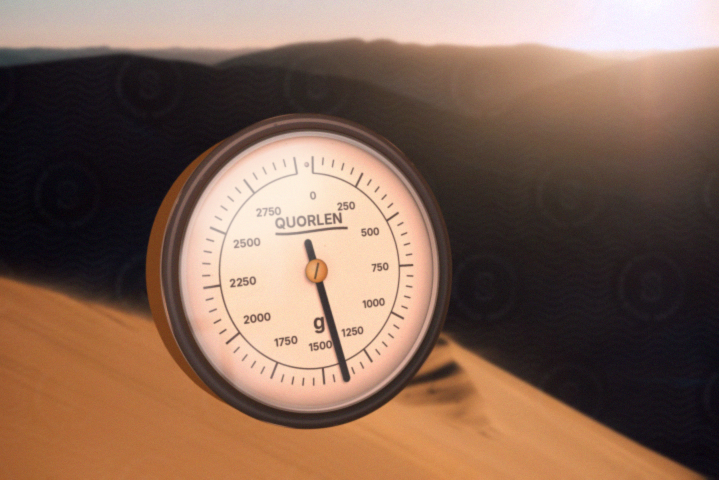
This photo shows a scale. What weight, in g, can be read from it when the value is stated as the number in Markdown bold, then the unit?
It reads **1400** g
